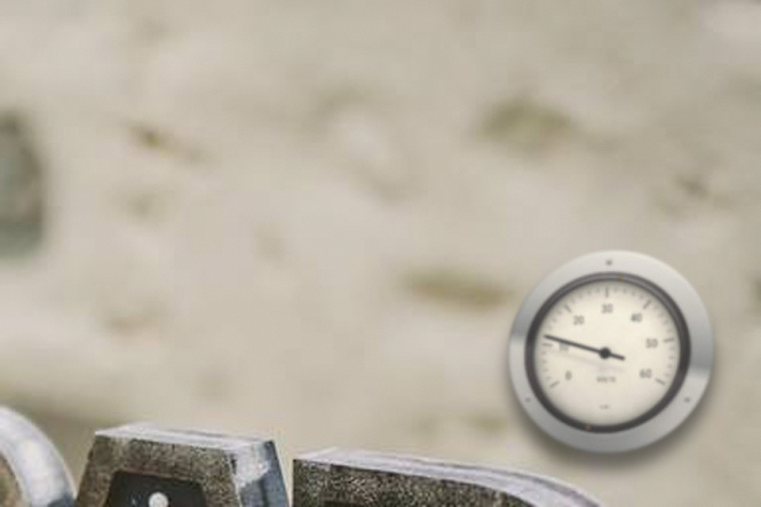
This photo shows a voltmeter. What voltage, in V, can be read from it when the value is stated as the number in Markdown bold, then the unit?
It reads **12** V
